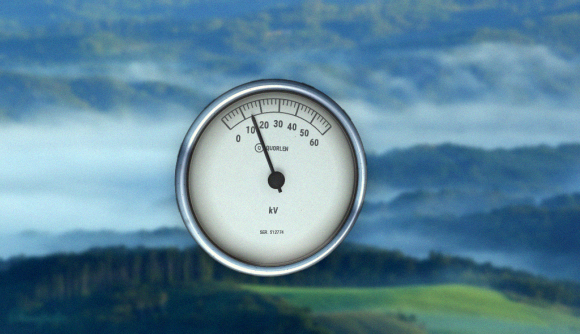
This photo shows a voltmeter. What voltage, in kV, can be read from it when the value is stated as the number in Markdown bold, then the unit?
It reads **14** kV
